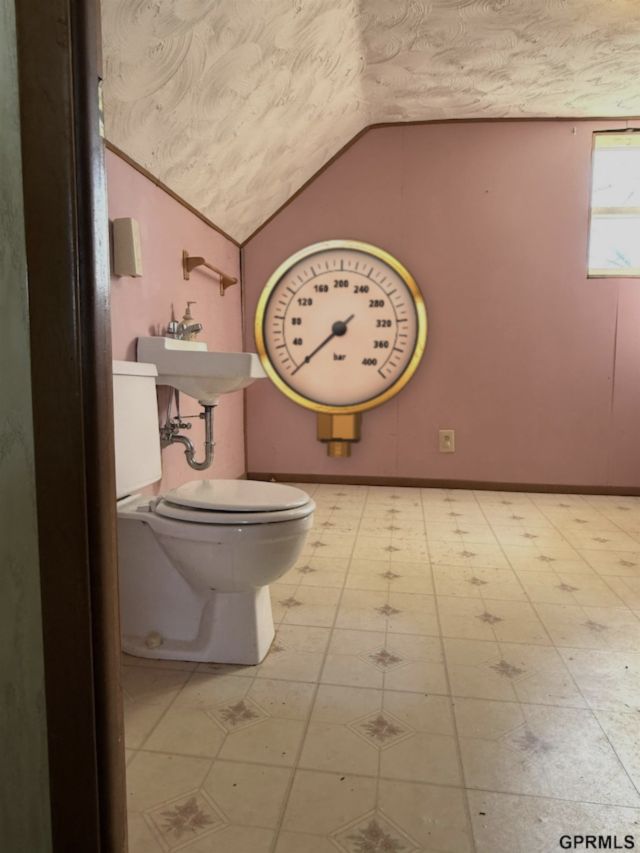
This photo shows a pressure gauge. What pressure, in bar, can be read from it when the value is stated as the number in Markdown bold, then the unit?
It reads **0** bar
